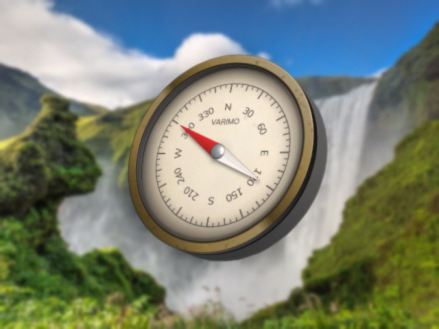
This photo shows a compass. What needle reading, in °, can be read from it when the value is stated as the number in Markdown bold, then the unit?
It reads **300** °
